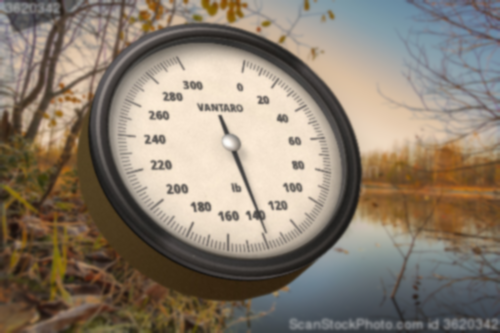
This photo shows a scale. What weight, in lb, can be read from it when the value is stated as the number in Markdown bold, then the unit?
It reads **140** lb
